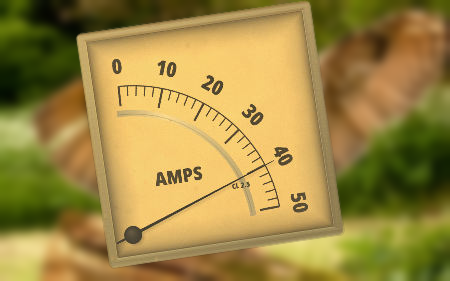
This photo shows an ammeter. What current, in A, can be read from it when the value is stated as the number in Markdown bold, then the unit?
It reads **40** A
